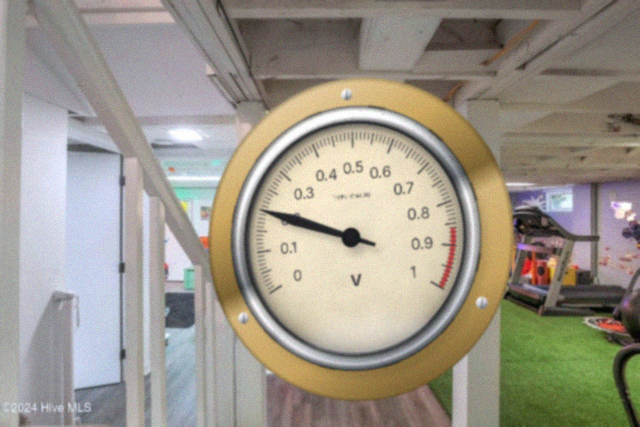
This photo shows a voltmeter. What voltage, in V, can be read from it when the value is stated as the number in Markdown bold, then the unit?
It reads **0.2** V
